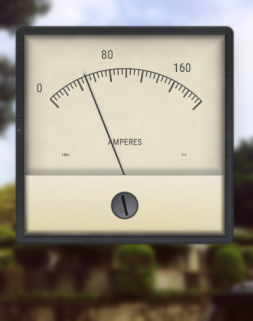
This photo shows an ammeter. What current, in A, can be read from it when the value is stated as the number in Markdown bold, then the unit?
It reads **50** A
